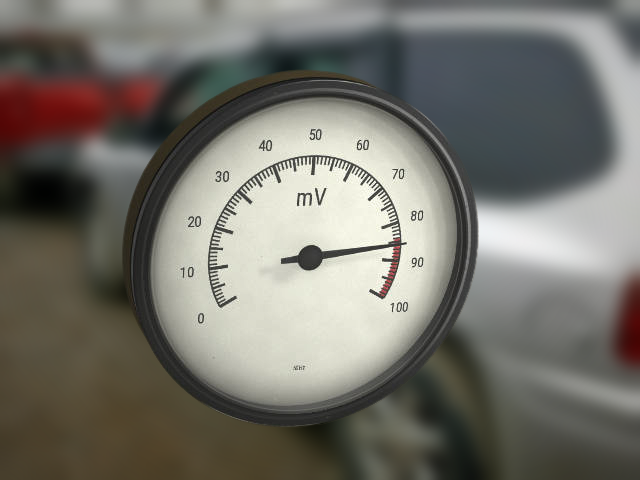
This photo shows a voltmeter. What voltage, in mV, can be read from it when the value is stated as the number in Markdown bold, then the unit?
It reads **85** mV
